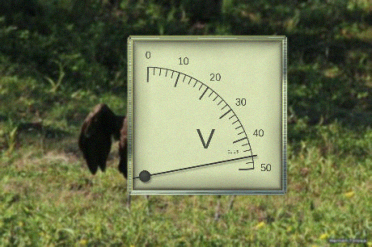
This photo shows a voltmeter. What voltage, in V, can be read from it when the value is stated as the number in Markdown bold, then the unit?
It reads **46** V
